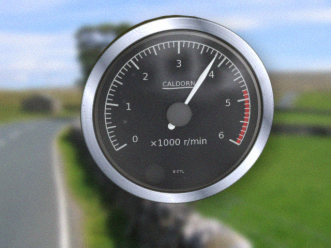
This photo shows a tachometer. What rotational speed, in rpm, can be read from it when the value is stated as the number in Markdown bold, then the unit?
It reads **3800** rpm
